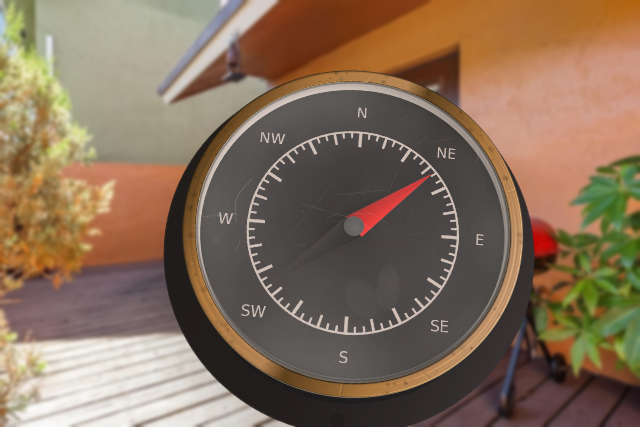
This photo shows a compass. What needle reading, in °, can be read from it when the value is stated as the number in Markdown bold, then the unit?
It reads **50** °
